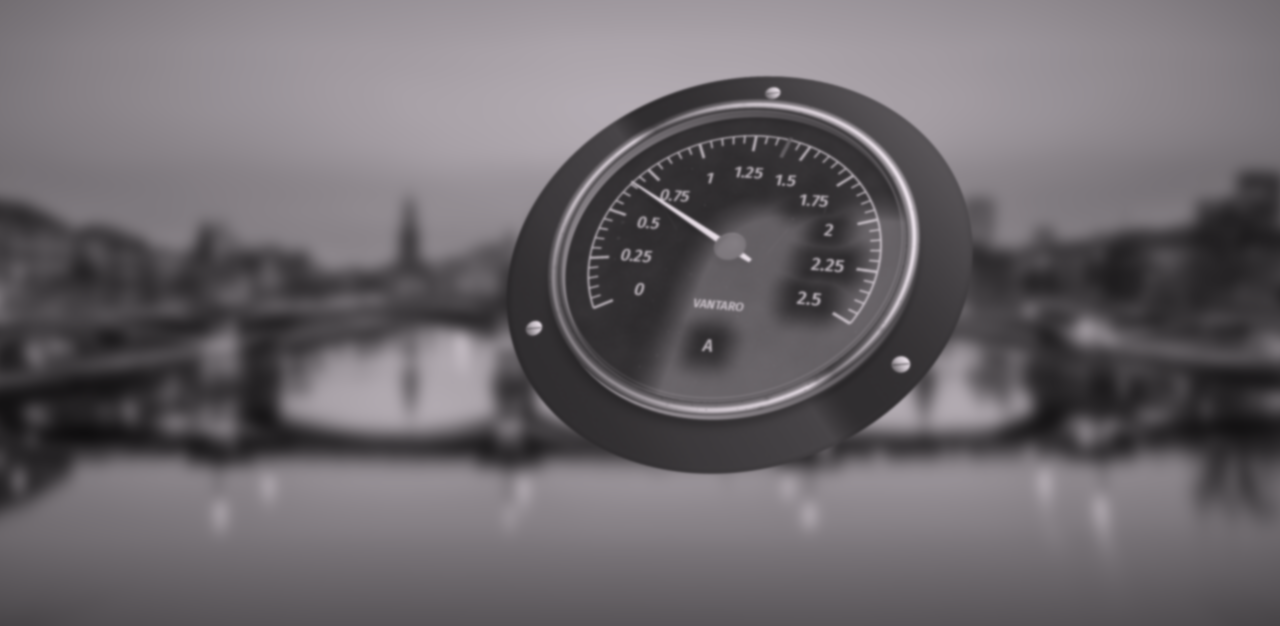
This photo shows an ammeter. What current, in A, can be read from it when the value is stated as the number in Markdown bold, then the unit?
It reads **0.65** A
